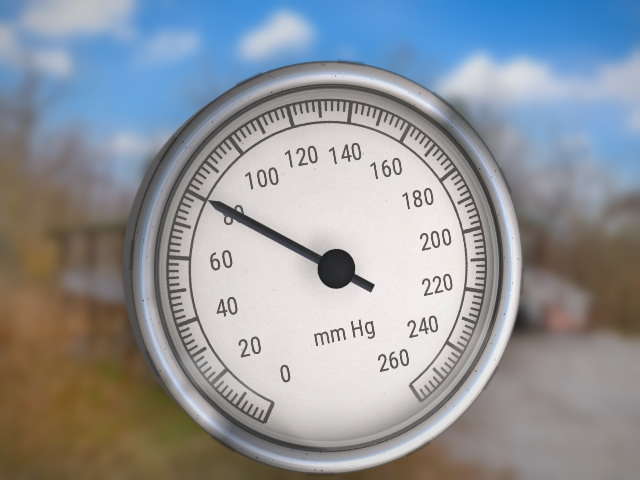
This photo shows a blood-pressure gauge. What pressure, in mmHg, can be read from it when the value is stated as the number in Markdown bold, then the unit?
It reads **80** mmHg
